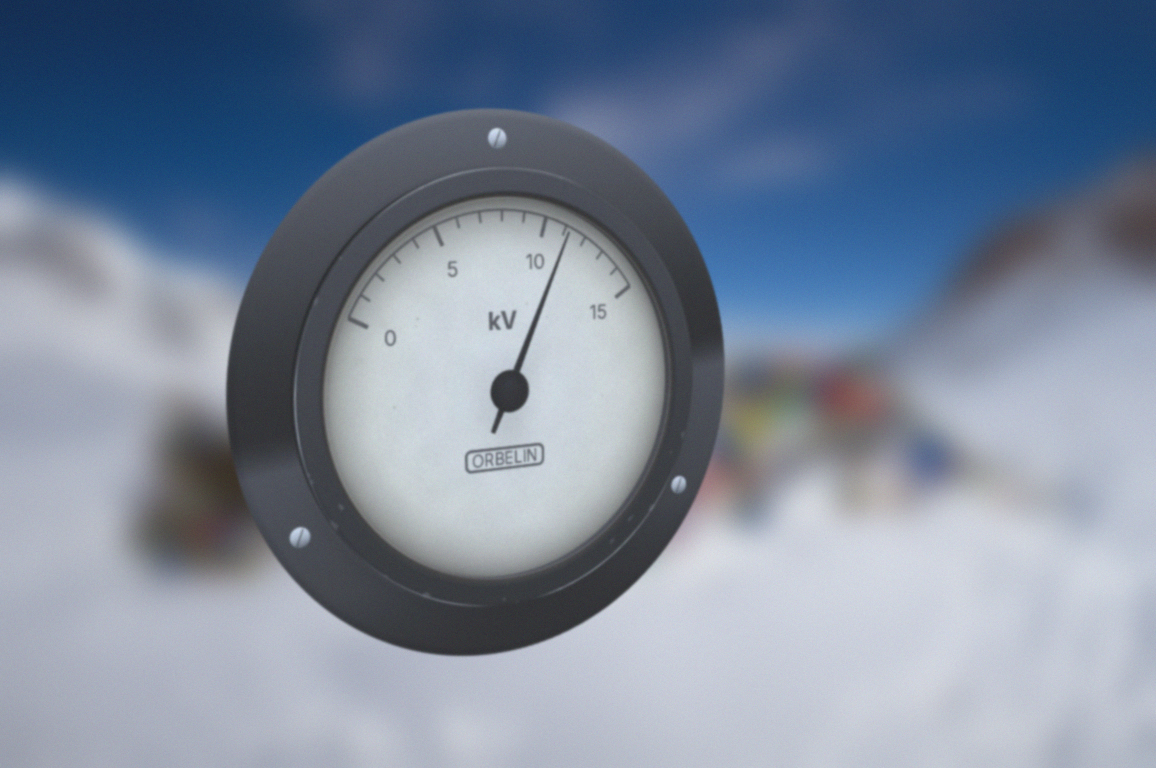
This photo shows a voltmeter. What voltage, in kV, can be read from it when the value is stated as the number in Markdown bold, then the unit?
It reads **11** kV
